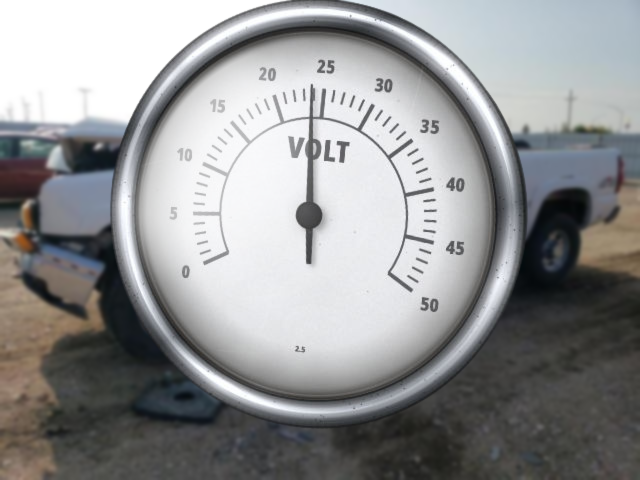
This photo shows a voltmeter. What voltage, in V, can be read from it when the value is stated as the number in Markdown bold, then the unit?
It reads **24** V
